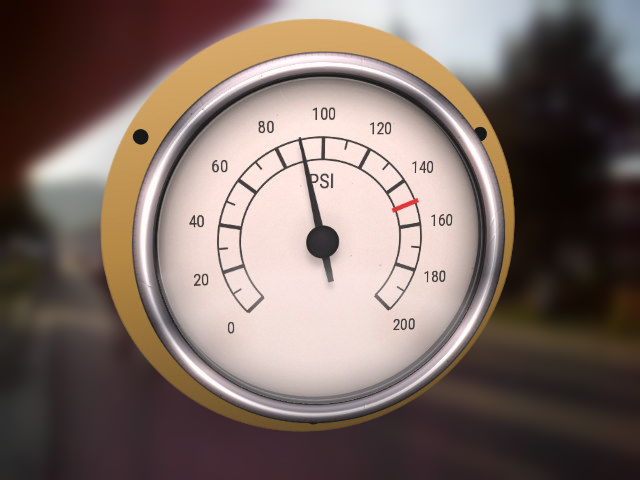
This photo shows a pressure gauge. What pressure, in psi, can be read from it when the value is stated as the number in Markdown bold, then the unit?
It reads **90** psi
